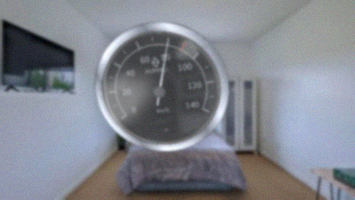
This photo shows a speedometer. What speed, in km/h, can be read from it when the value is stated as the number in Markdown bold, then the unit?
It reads **80** km/h
